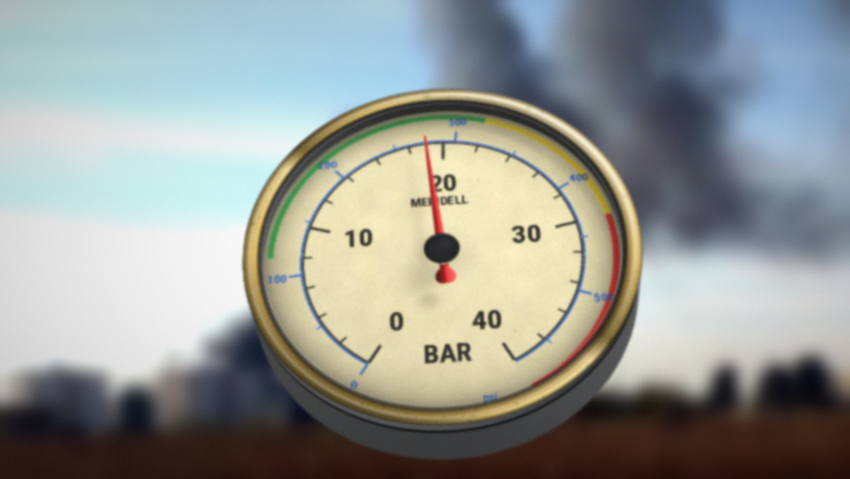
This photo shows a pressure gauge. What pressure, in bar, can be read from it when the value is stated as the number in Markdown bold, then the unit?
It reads **19** bar
